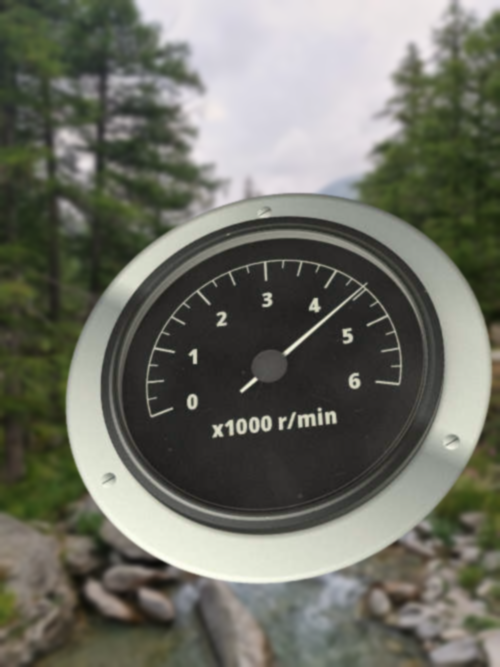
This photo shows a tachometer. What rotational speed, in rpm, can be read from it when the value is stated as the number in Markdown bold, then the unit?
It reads **4500** rpm
